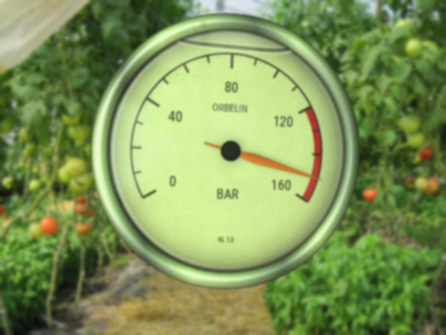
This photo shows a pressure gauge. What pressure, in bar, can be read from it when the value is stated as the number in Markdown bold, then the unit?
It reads **150** bar
